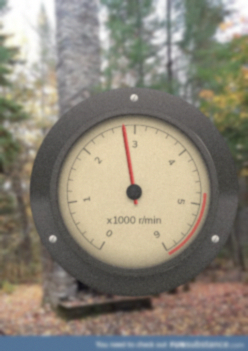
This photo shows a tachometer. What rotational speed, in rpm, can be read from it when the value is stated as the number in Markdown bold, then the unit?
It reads **2800** rpm
